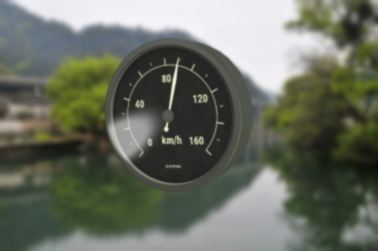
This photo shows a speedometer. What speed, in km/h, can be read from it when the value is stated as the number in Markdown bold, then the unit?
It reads **90** km/h
